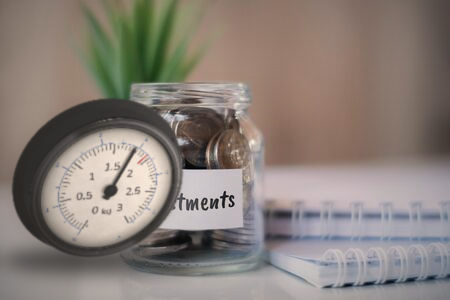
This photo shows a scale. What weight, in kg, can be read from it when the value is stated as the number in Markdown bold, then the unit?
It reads **1.75** kg
